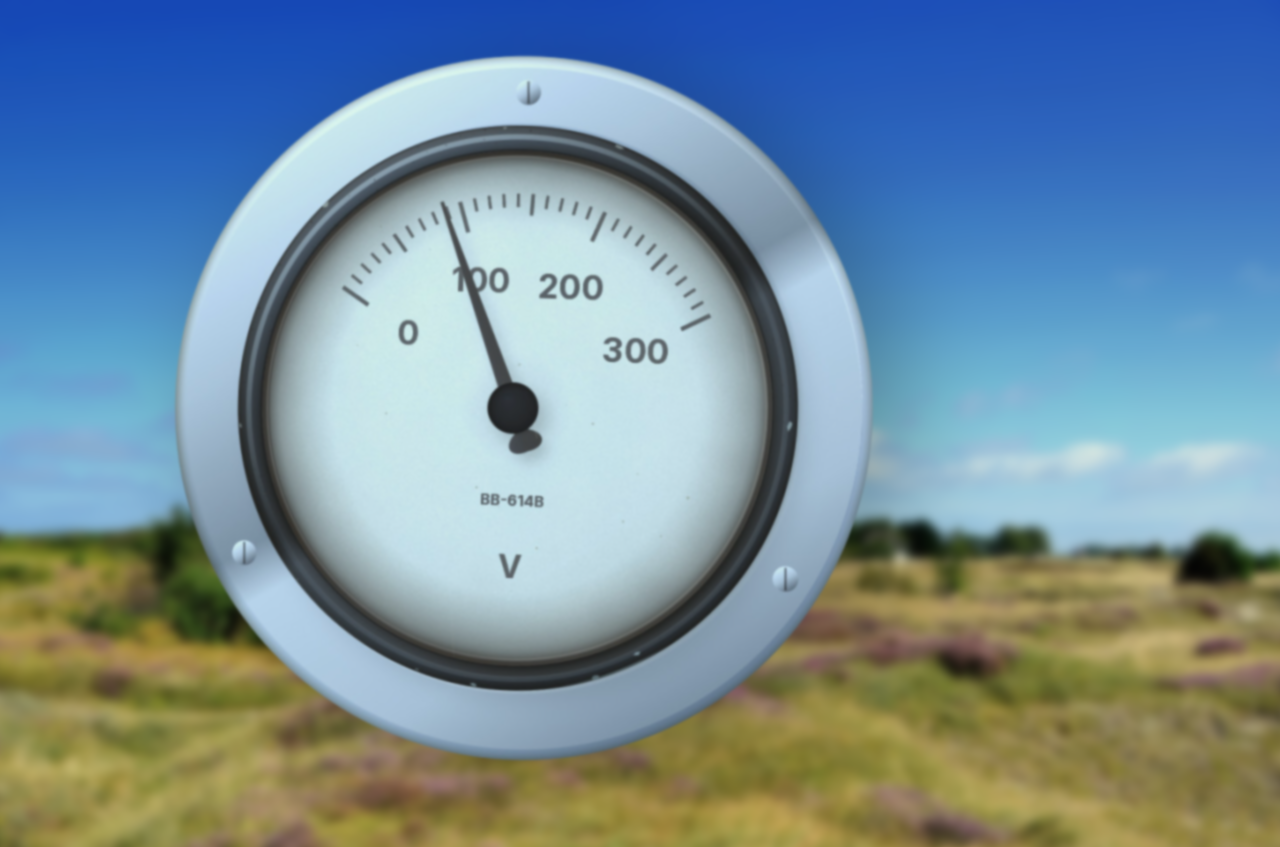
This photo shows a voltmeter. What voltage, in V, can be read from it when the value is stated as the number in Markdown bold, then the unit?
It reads **90** V
